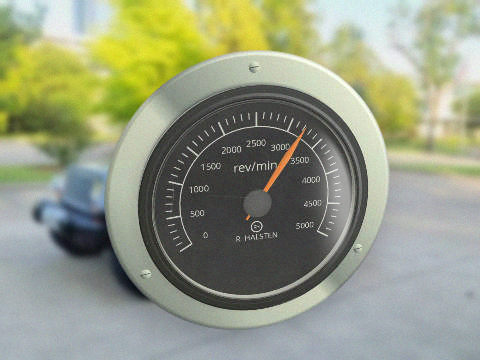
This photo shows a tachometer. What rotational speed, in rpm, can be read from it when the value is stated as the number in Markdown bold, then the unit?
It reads **3200** rpm
